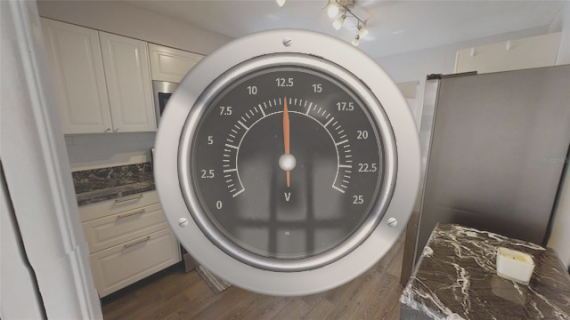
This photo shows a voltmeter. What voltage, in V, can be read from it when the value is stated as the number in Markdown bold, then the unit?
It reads **12.5** V
